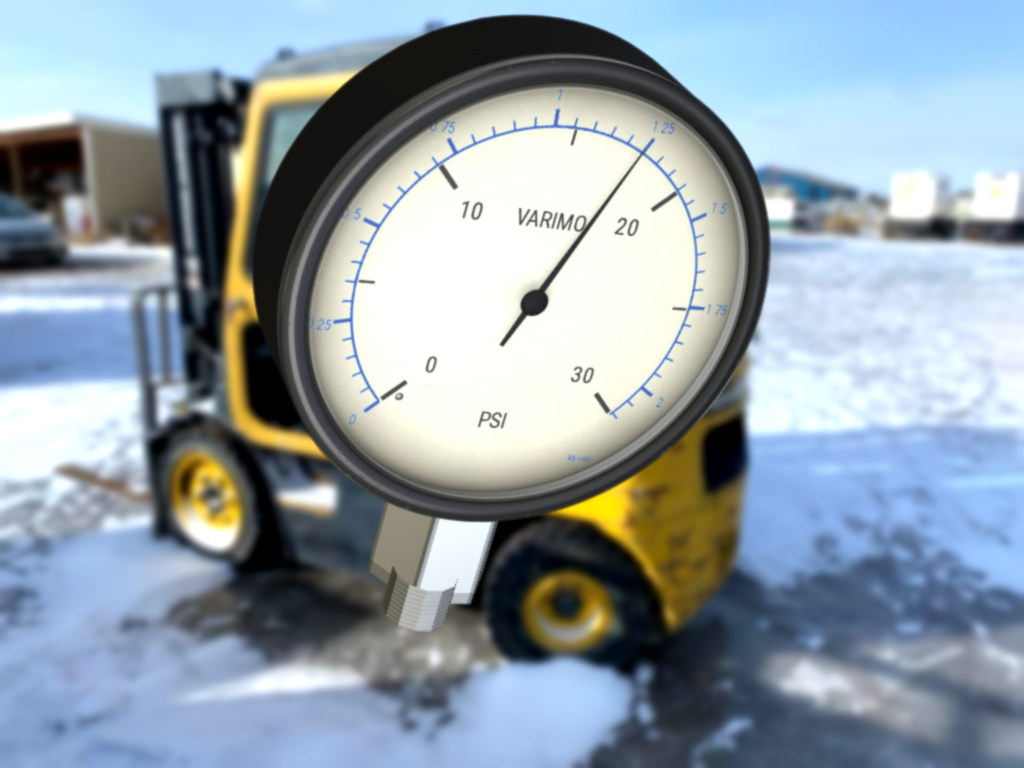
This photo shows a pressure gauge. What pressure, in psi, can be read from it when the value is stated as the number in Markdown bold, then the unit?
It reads **17.5** psi
